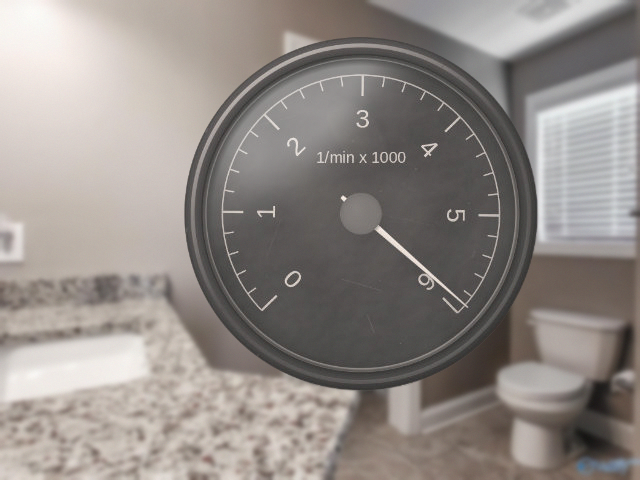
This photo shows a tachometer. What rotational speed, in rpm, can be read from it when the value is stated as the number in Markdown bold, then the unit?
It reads **5900** rpm
